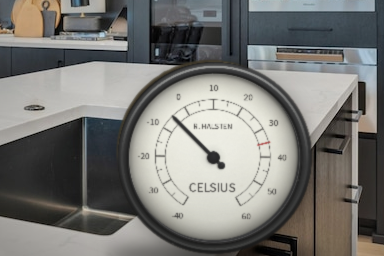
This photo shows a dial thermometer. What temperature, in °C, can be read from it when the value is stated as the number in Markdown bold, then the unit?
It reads **-5** °C
